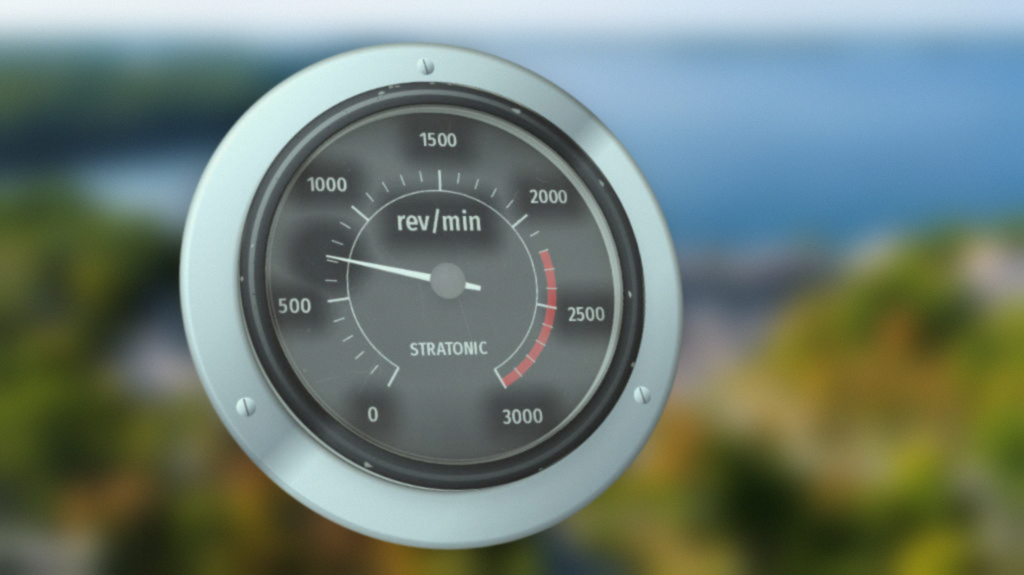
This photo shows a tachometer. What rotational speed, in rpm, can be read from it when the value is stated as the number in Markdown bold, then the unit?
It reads **700** rpm
